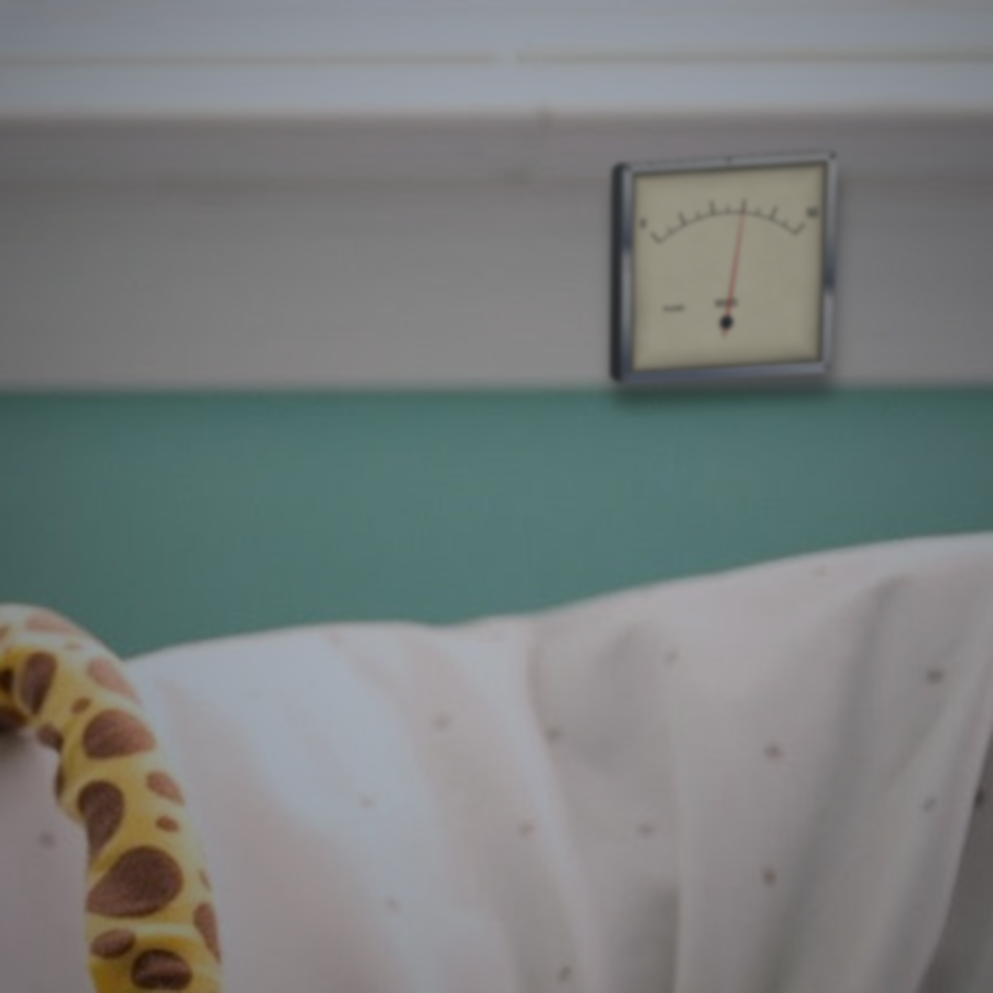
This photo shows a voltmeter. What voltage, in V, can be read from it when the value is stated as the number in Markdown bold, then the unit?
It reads **30** V
